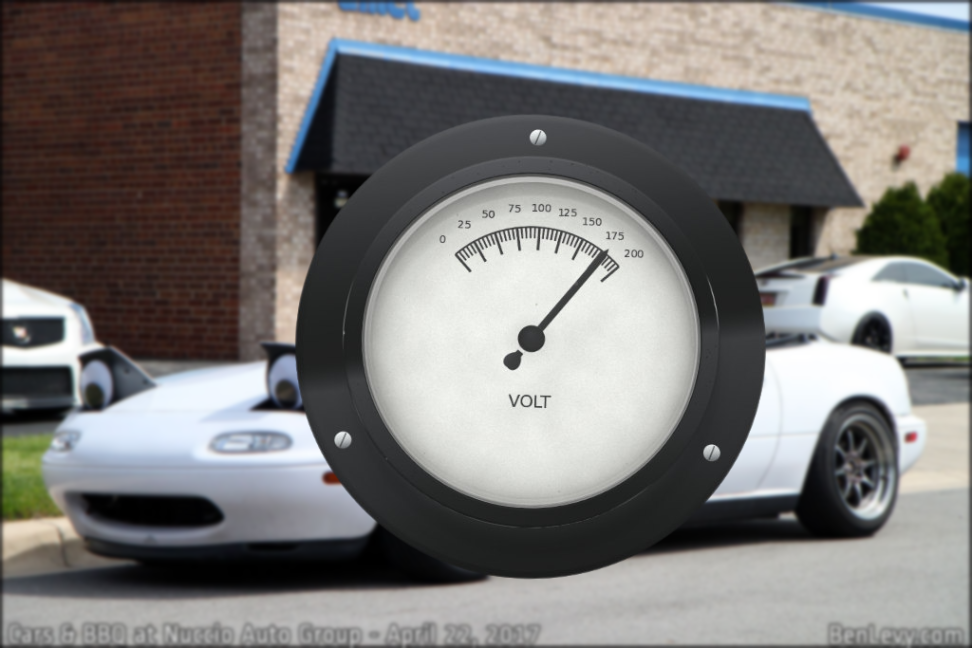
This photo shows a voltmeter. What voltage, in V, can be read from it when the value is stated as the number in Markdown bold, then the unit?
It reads **180** V
